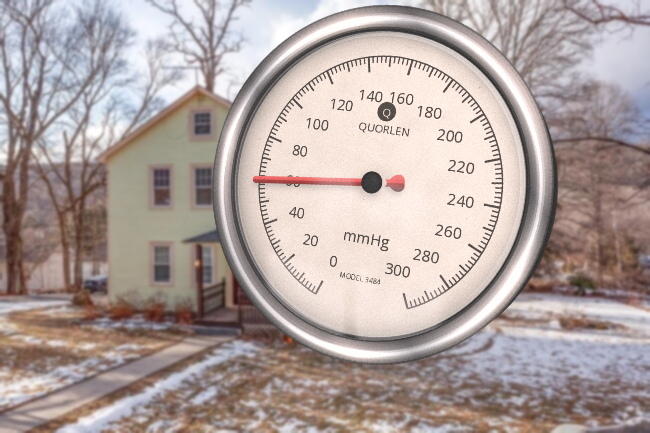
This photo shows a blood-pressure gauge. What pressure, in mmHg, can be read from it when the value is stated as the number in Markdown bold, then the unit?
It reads **60** mmHg
